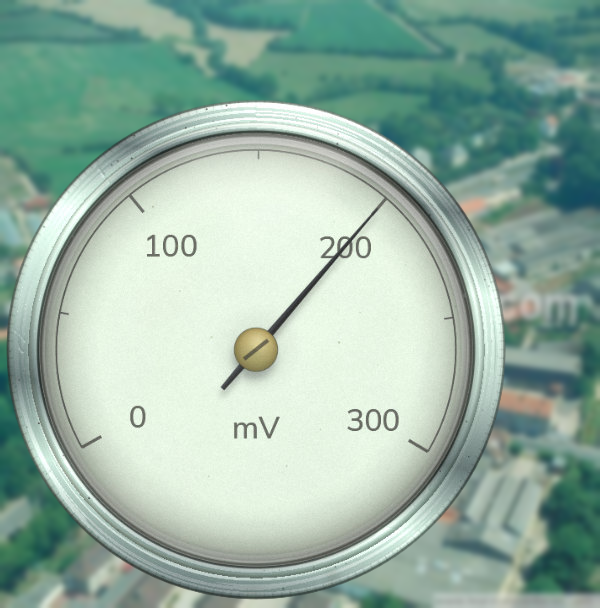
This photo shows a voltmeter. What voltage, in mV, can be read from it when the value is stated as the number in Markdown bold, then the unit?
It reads **200** mV
